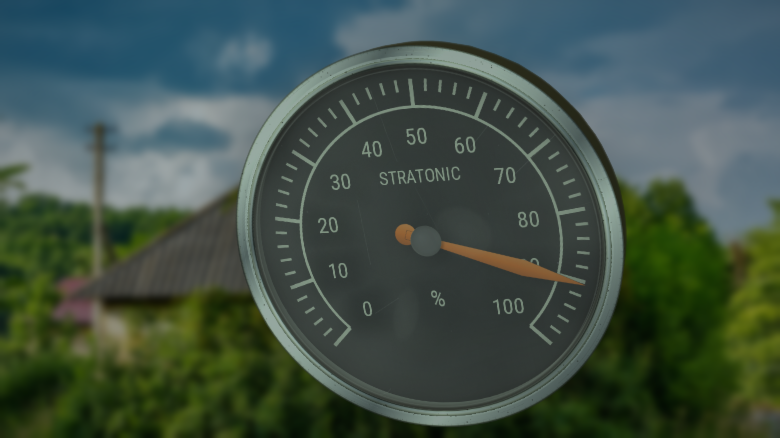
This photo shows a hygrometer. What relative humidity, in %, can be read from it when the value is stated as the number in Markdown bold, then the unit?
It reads **90** %
